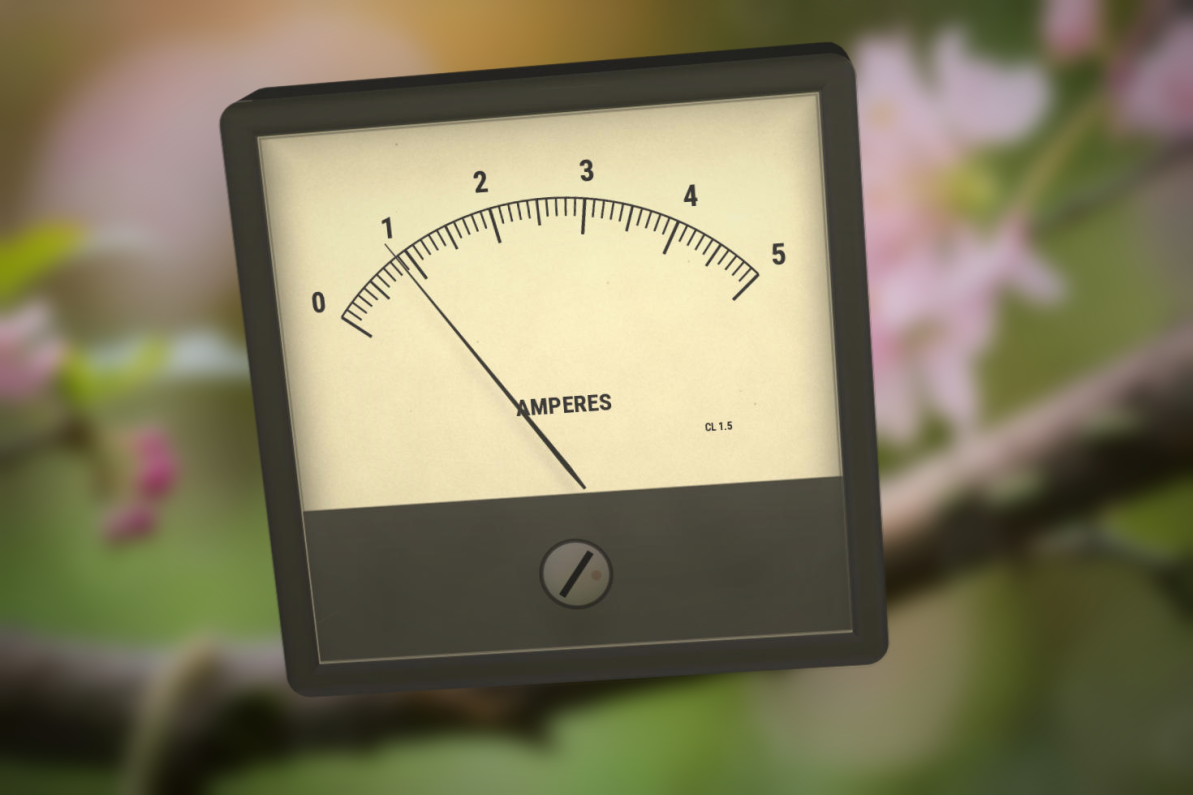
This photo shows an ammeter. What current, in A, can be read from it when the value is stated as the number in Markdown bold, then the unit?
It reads **0.9** A
